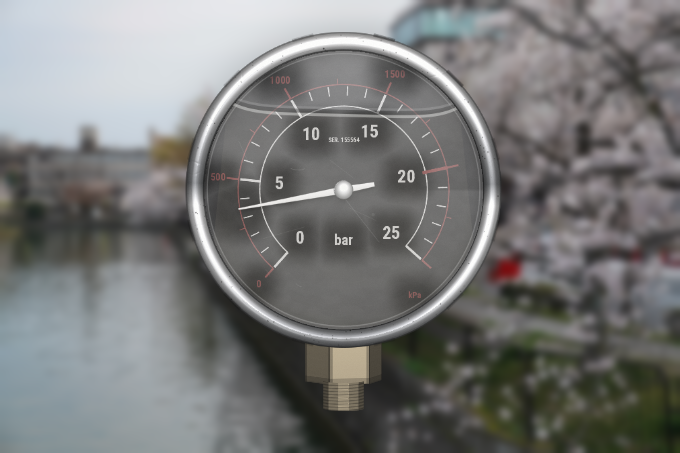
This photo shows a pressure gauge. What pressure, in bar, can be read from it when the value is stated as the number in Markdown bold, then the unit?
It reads **3.5** bar
